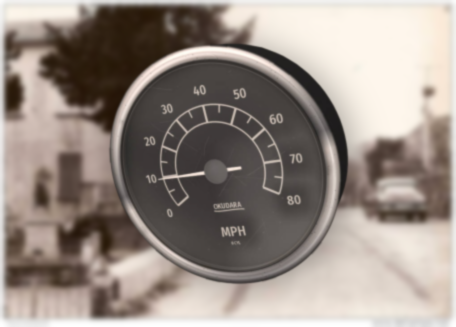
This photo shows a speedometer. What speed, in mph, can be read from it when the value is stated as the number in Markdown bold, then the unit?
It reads **10** mph
